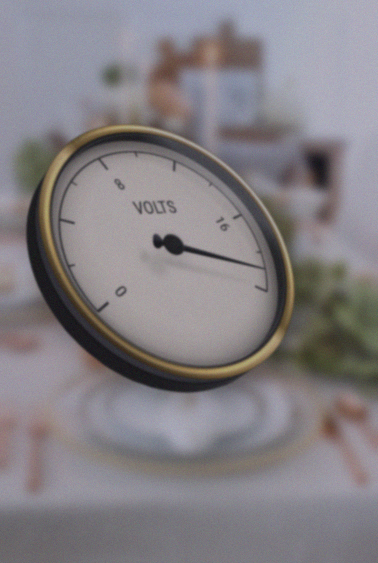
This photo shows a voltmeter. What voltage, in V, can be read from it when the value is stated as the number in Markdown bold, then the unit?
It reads **19** V
